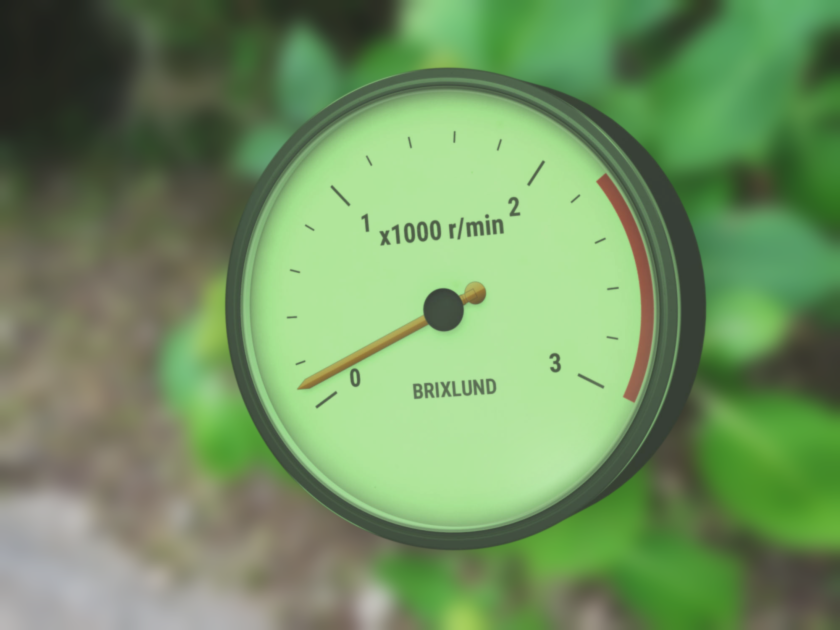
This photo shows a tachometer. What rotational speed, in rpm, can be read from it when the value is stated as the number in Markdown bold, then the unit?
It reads **100** rpm
